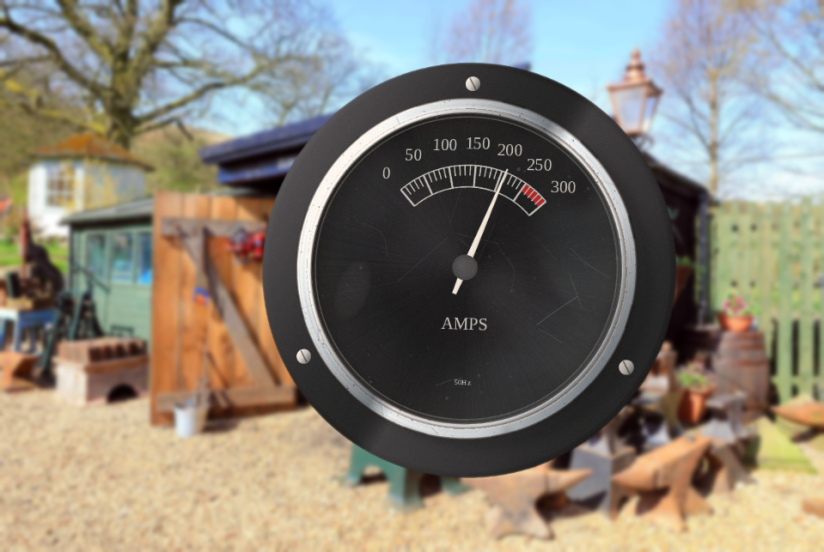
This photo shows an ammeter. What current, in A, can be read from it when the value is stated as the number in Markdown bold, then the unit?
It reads **210** A
